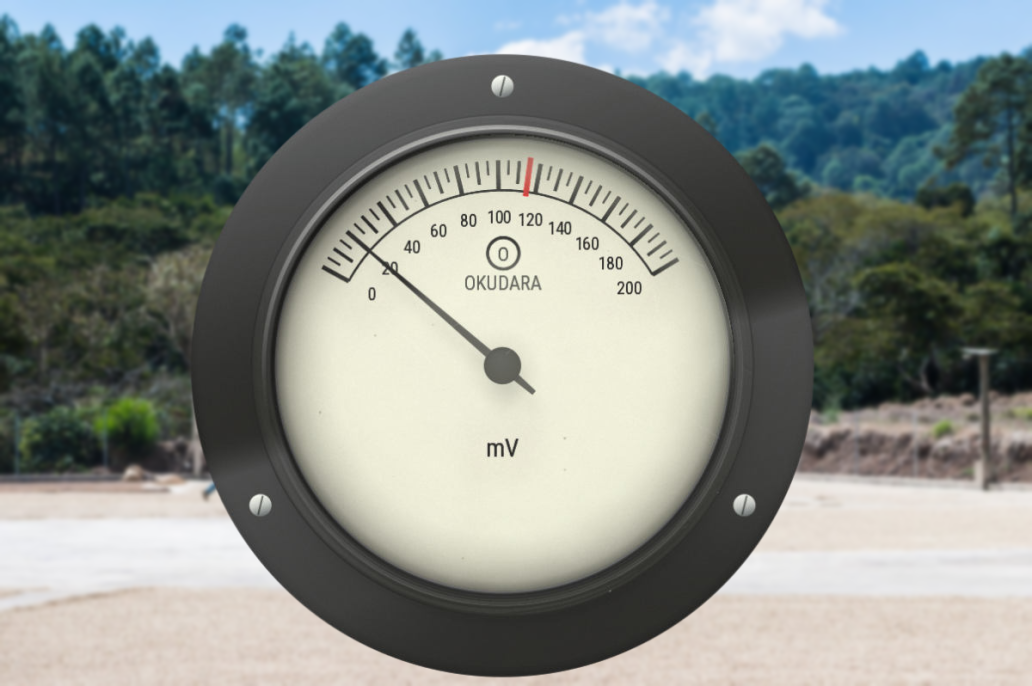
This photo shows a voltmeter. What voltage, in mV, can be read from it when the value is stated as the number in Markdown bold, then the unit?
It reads **20** mV
